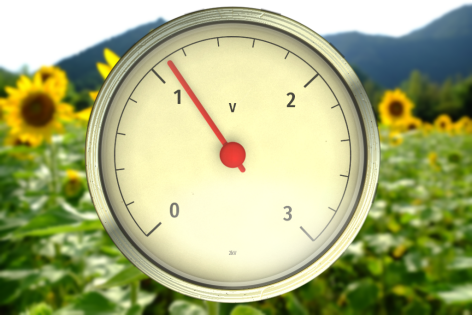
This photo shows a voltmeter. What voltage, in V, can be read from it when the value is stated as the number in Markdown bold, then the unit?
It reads **1.1** V
